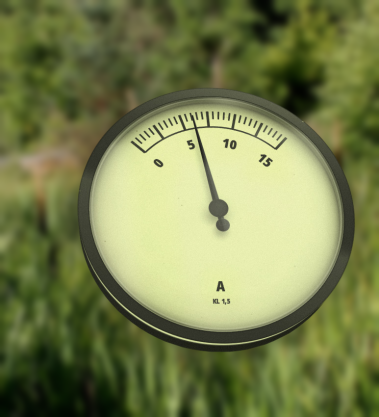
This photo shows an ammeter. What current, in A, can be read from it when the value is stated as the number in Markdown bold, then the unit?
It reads **6** A
